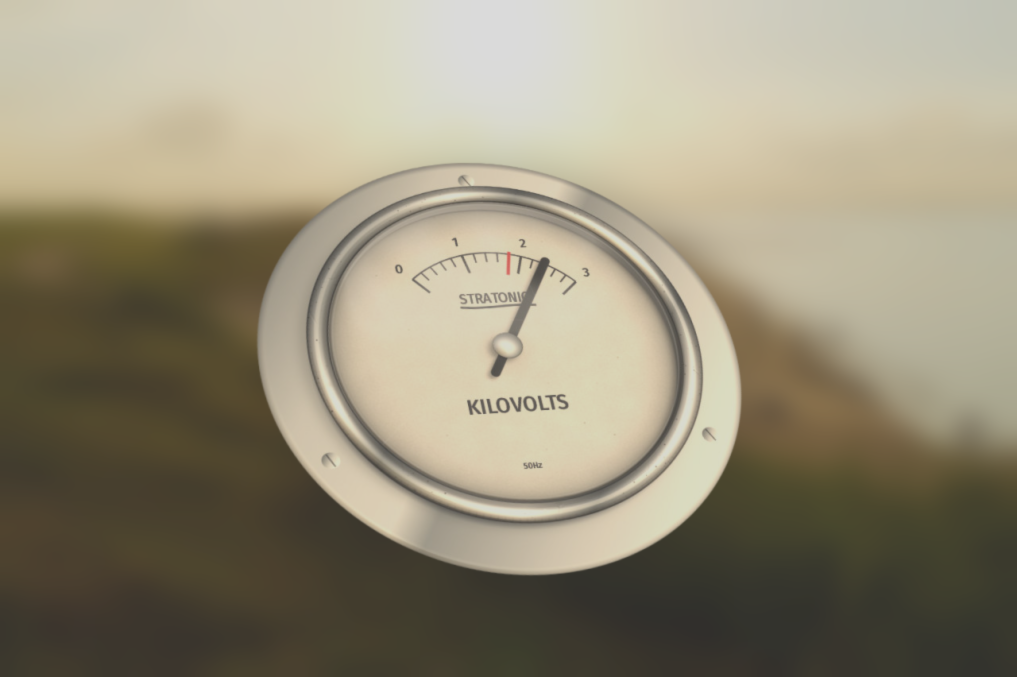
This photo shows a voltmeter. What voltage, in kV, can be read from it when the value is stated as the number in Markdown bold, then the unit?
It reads **2.4** kV
